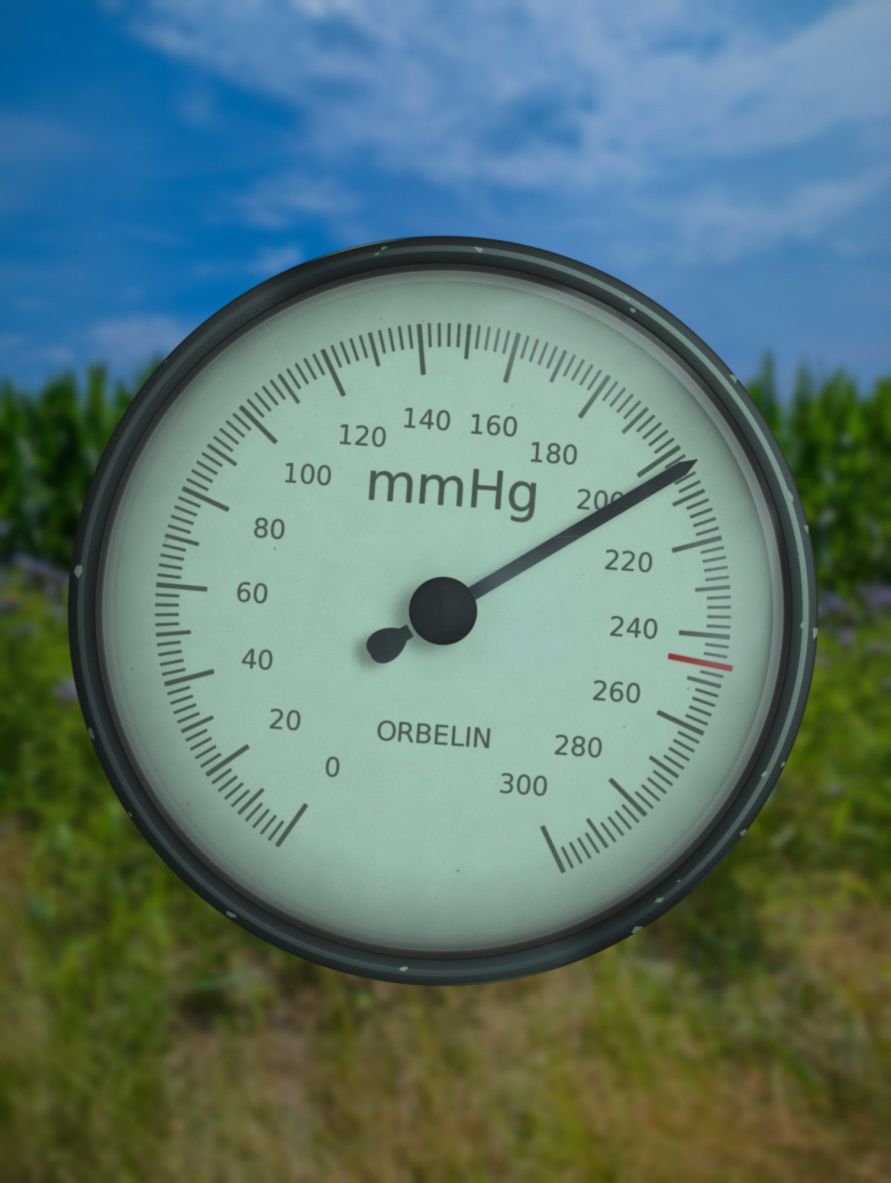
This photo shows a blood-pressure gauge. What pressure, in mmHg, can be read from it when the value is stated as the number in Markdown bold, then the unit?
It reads **204** mmHg
